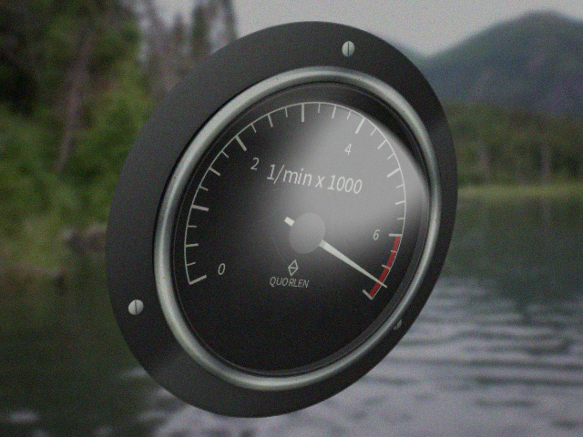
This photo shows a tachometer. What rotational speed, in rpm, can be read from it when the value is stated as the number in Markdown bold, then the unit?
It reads **6750** rpm
